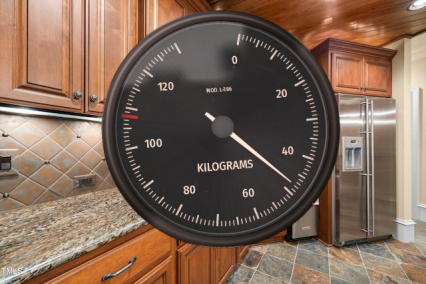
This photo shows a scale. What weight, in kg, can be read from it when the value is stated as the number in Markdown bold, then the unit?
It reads **48** kg
